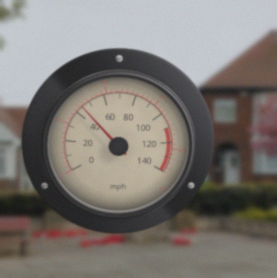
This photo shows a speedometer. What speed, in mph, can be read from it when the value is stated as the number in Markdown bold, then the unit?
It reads **45** mph
